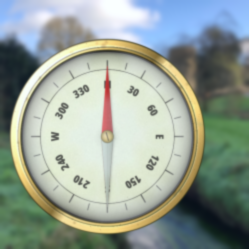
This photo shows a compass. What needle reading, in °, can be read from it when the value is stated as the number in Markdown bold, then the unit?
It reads **0** °
